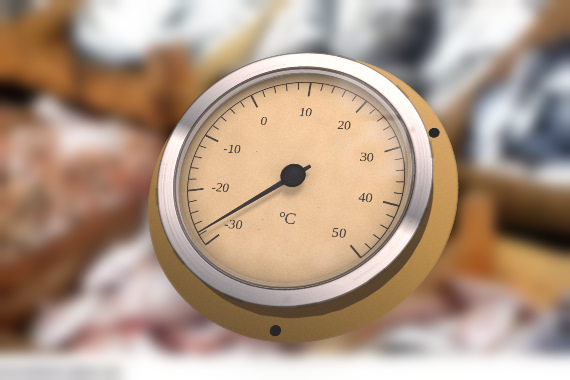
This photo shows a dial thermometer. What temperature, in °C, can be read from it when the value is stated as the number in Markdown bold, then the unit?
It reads **-28** °C
